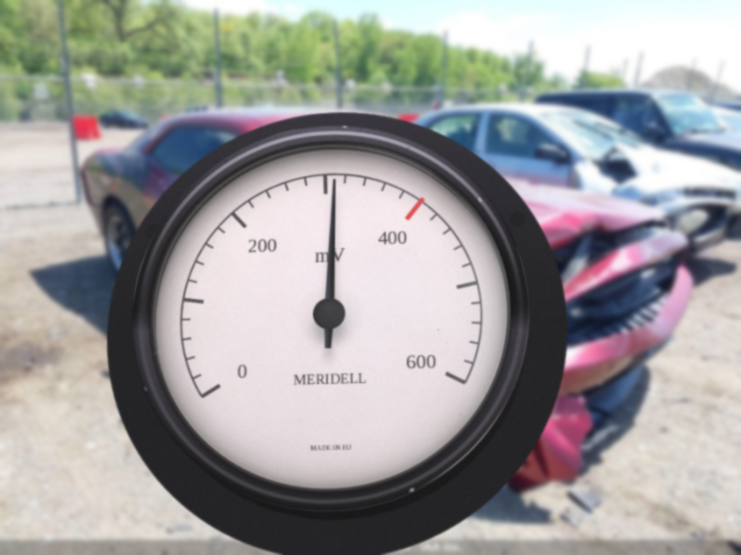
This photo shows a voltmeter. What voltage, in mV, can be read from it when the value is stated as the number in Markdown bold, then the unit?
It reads **310** mV
